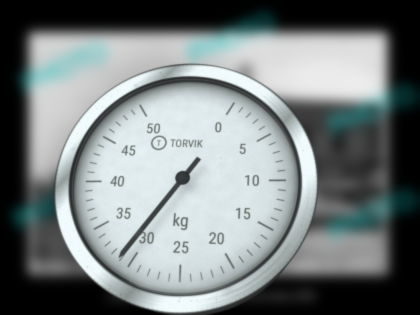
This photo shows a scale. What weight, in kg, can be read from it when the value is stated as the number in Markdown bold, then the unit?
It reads **31** kg
